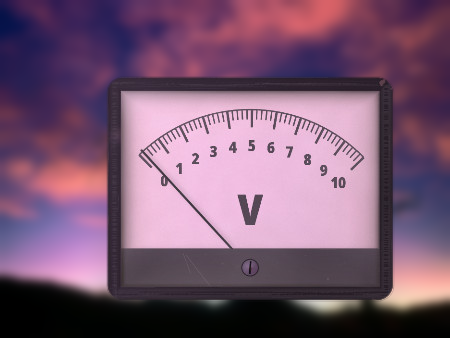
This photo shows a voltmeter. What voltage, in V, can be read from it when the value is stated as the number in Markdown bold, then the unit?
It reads **0.2** V
